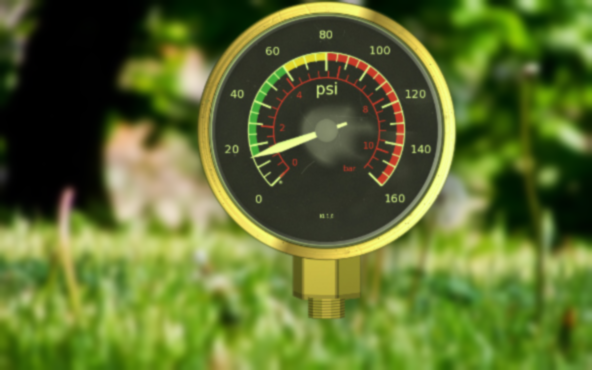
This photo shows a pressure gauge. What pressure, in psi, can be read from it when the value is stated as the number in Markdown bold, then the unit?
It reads **15** psi
